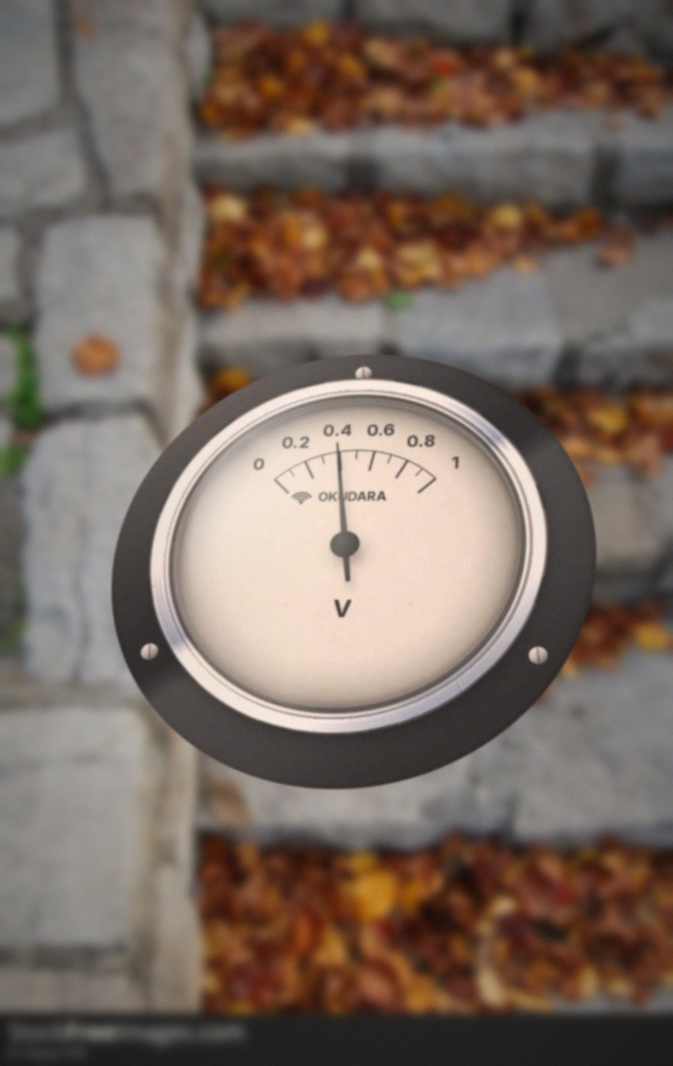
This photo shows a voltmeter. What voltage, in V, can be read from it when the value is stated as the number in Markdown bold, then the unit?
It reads **0.4** V
